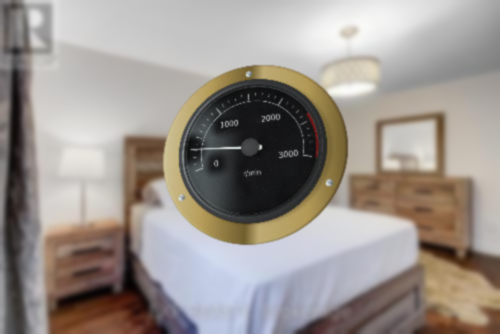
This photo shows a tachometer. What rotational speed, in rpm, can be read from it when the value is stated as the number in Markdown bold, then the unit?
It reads **300** rpm
